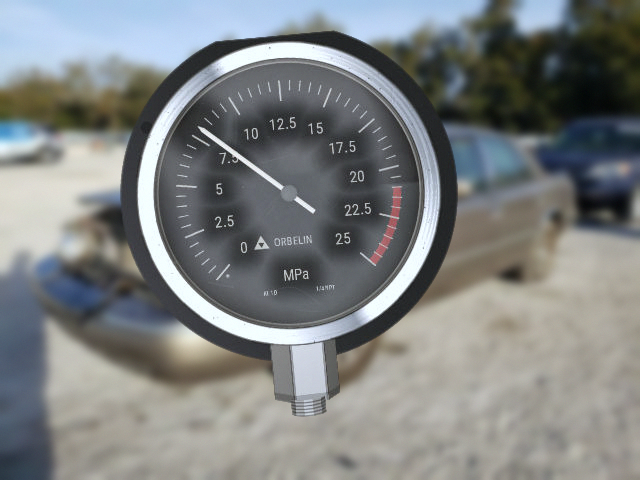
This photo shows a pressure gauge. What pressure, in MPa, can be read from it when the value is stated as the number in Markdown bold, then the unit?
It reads **8** MPa
